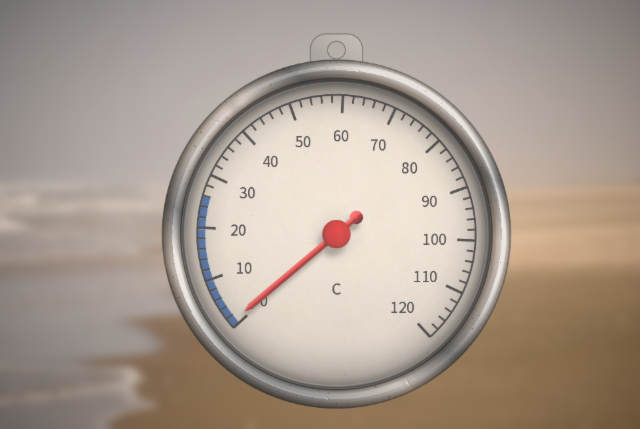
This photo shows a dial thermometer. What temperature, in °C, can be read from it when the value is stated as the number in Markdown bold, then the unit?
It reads **1** °C
